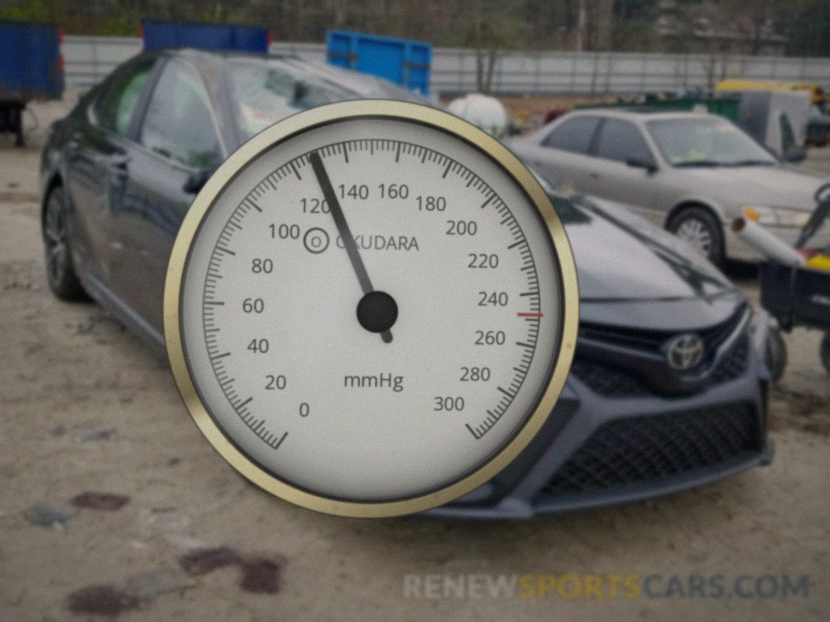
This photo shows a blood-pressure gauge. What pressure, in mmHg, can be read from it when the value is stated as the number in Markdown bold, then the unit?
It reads **128** mmHg
